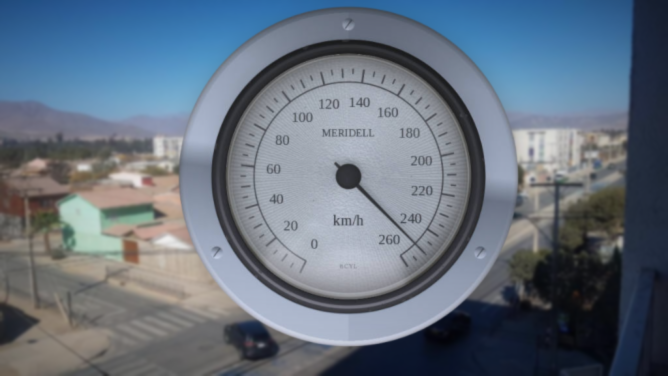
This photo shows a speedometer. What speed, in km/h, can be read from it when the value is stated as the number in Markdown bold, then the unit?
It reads **250** km/h
